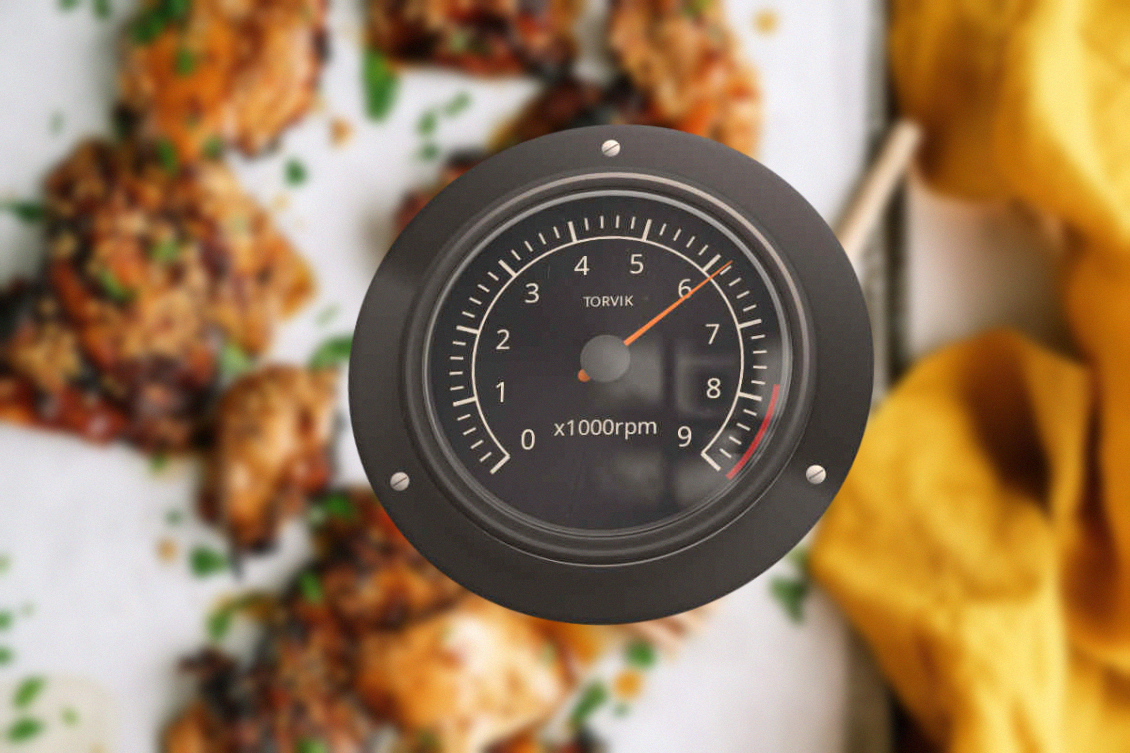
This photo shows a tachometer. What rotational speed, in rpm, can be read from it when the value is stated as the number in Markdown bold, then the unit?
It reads **6200** rpm
